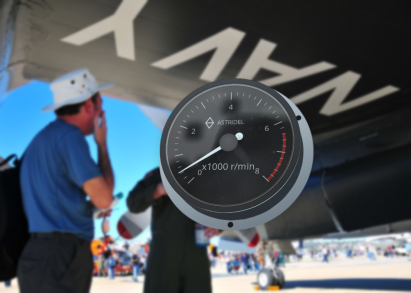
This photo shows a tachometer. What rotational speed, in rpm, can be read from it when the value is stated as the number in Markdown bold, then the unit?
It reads **400** rpm
